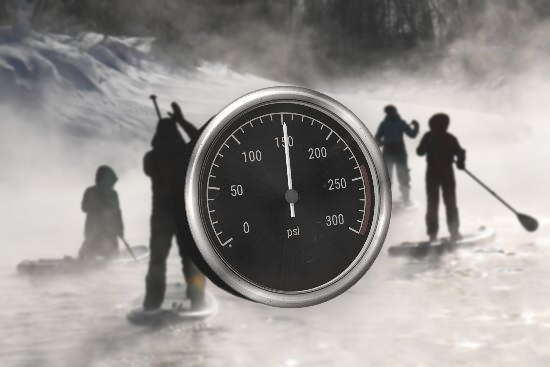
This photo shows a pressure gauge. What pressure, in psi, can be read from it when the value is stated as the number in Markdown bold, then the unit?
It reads **150** psi
